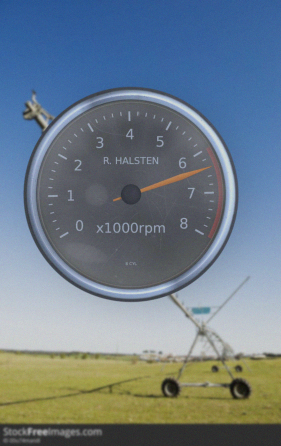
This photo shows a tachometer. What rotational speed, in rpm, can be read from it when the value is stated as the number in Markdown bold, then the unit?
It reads **6400** rpm
